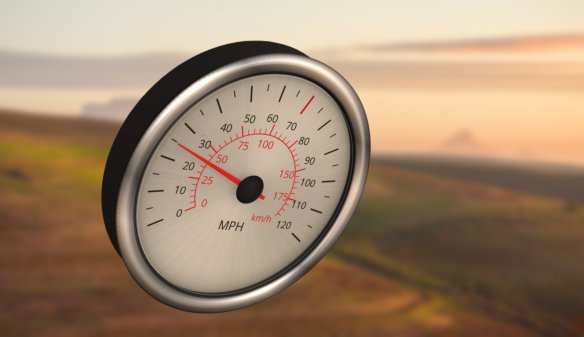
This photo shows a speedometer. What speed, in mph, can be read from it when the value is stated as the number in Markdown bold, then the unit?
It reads **25** mph
